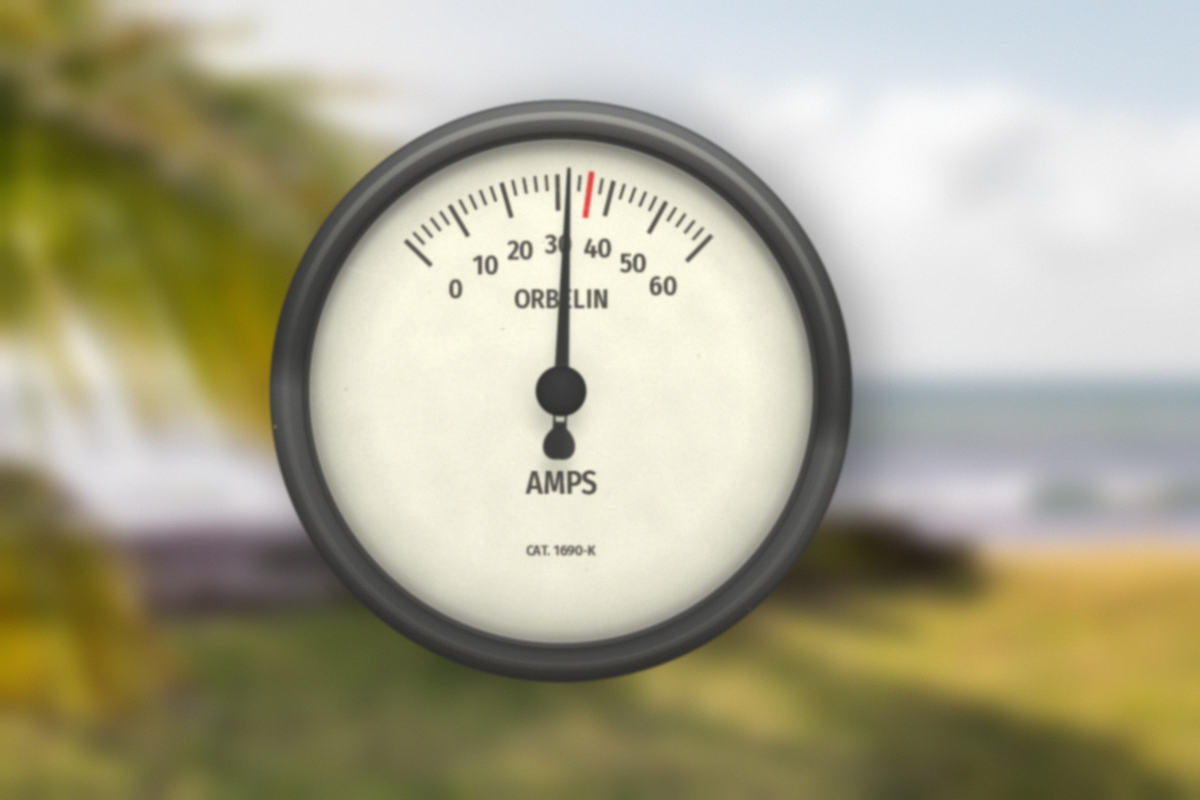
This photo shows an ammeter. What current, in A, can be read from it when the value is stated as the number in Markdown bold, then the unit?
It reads **32** A
